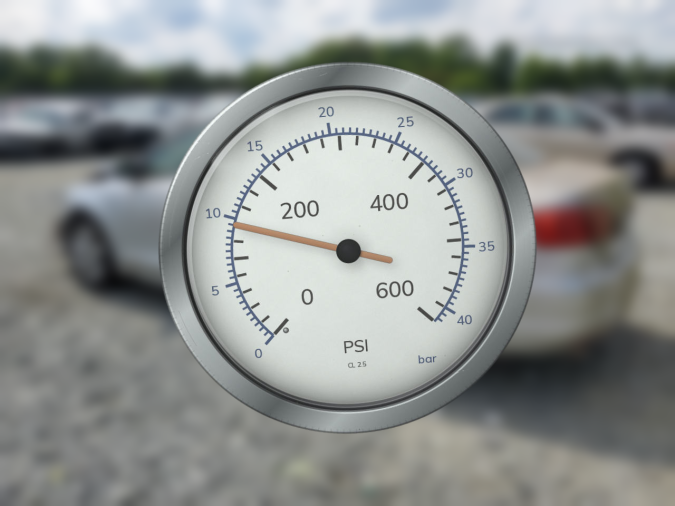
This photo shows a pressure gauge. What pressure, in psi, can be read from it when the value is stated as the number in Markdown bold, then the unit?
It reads **140** psi
